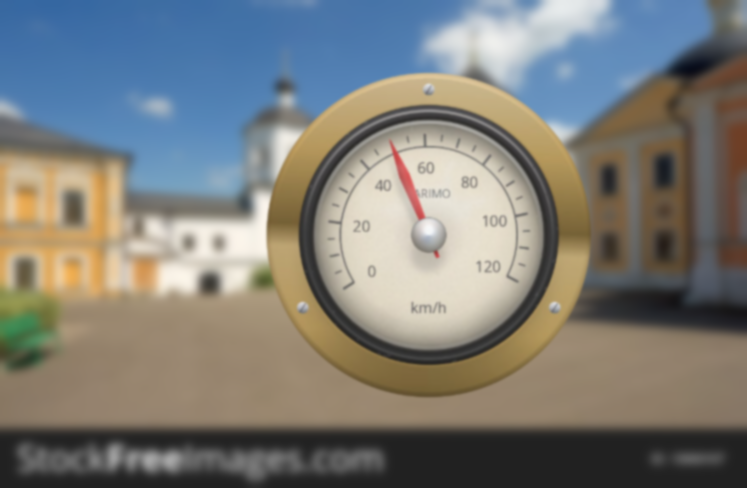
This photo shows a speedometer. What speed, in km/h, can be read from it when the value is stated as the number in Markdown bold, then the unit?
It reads **50** km/h
